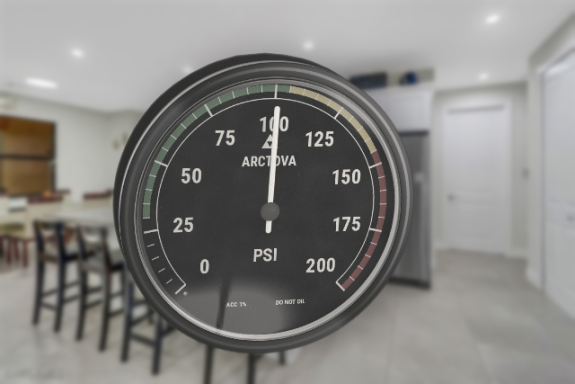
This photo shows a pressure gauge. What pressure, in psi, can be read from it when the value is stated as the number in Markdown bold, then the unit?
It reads **100** psi
